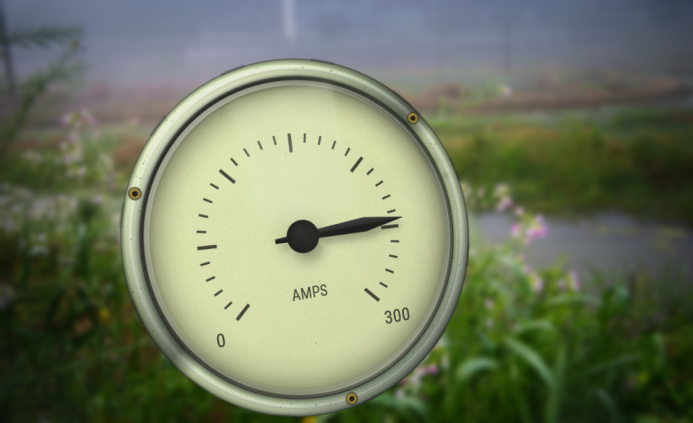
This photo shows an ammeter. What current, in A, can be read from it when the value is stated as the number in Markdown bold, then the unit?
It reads **245** A
